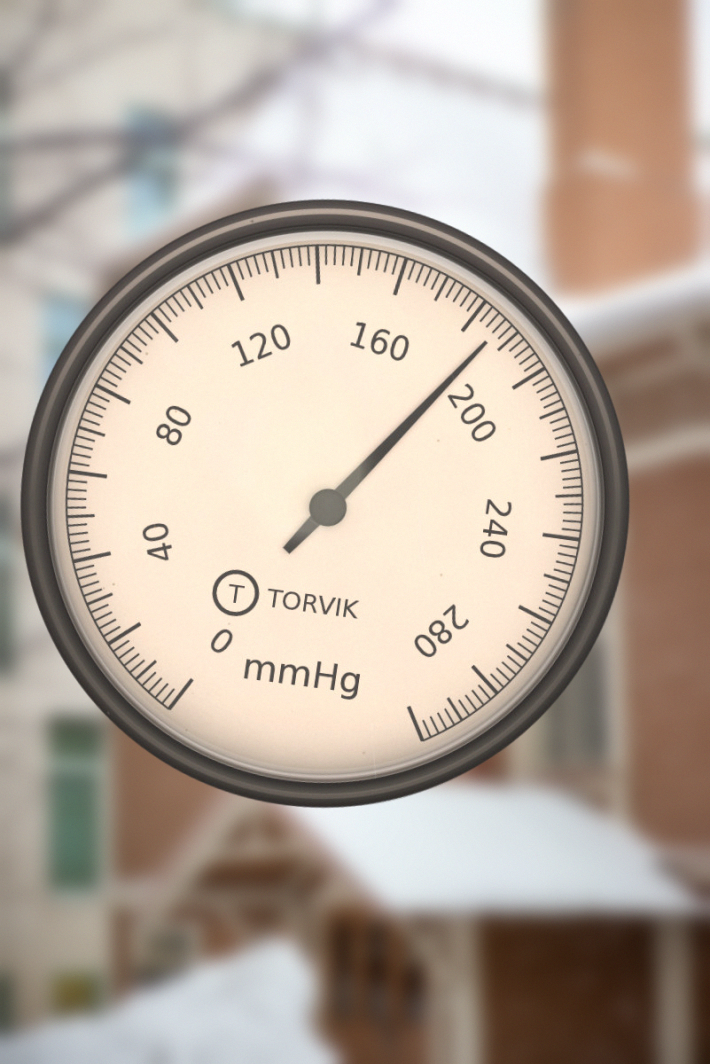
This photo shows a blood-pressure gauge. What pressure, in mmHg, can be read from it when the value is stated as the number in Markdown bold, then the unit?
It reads **186** mmHg
